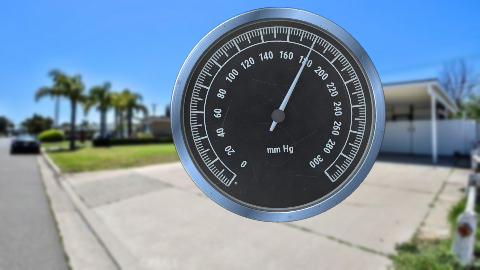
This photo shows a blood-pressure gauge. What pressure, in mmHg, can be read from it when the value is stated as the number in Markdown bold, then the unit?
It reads **180** mmHg
